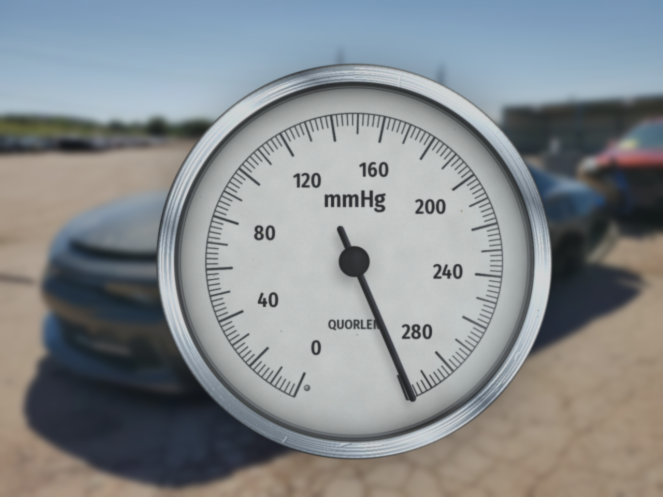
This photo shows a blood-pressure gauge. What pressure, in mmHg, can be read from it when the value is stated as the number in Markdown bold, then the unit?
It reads **298** mmHg
